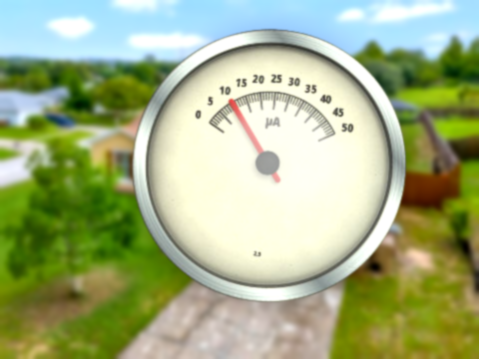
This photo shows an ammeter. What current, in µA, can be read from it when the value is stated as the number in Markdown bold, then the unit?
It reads **10** µA
